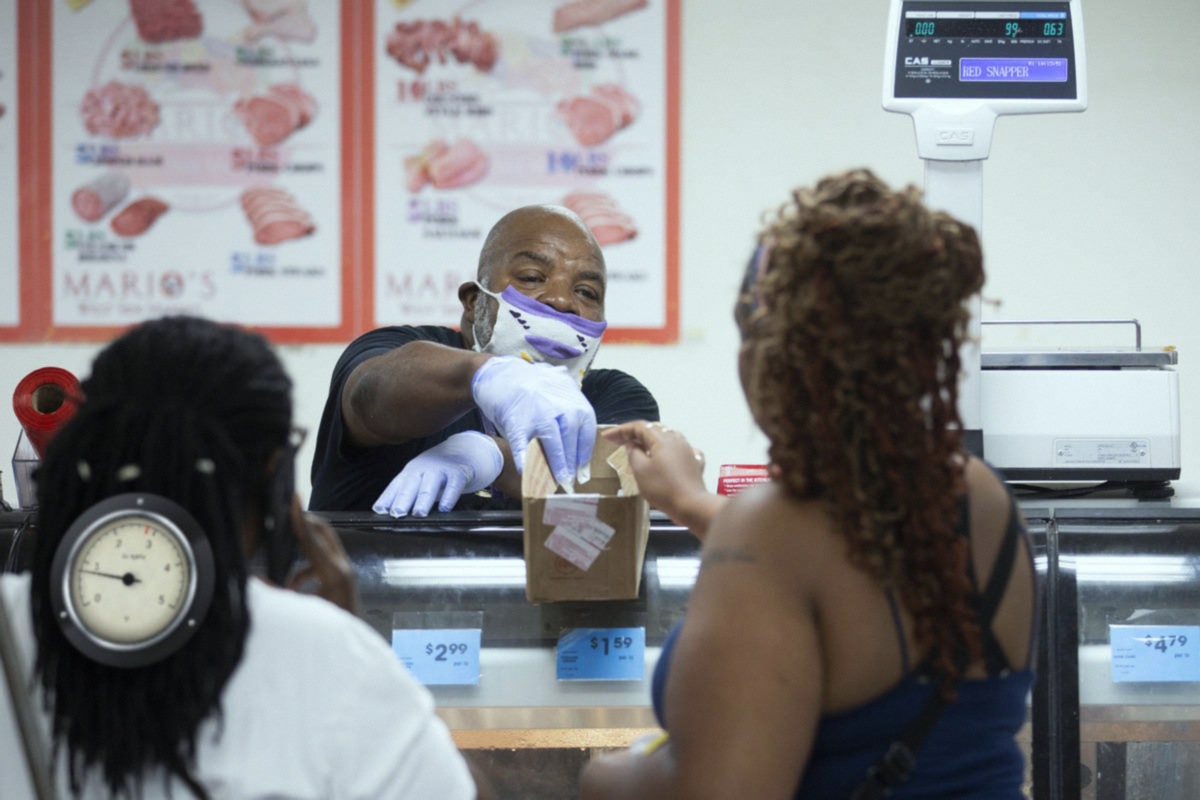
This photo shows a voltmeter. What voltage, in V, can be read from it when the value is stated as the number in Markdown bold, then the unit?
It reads **0.8** V
